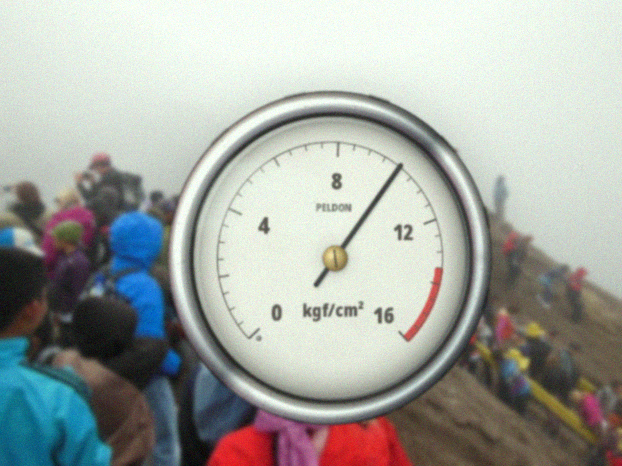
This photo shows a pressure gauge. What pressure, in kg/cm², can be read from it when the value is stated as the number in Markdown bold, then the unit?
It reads **10** kg/cm²
